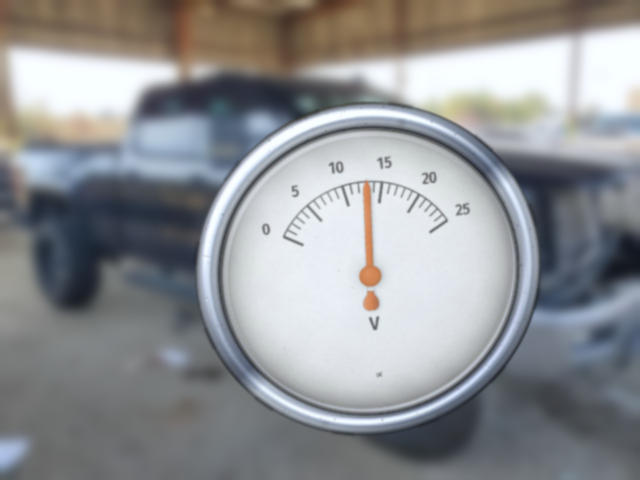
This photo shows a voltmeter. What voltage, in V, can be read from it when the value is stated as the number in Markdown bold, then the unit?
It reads **13** V
